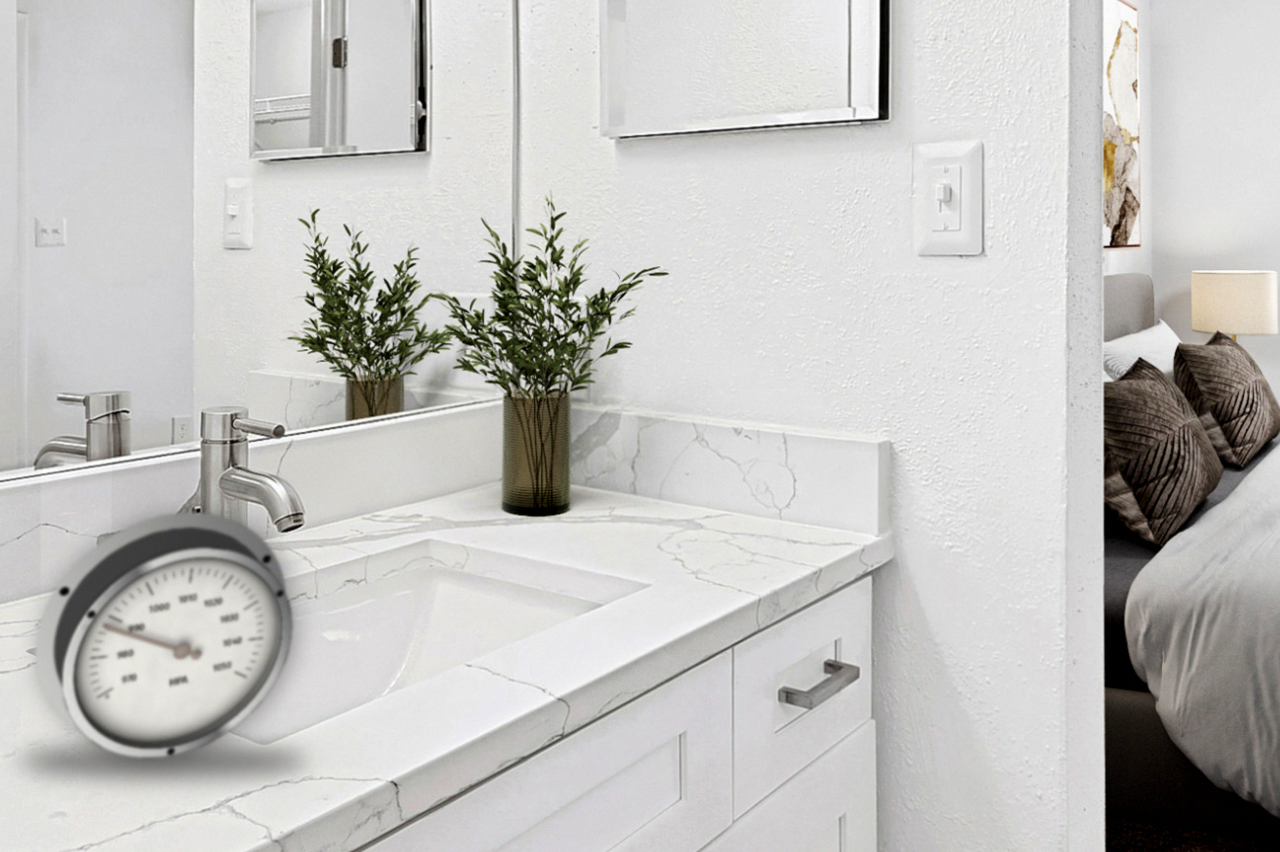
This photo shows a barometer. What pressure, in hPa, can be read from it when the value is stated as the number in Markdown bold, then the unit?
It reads **988** hPa
